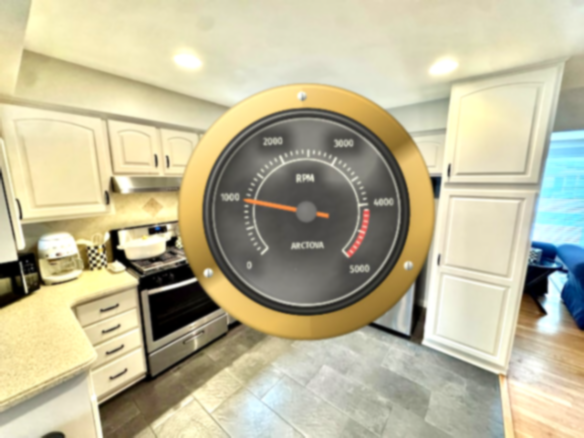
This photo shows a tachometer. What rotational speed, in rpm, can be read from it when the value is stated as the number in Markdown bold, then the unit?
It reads **1000** rpm
